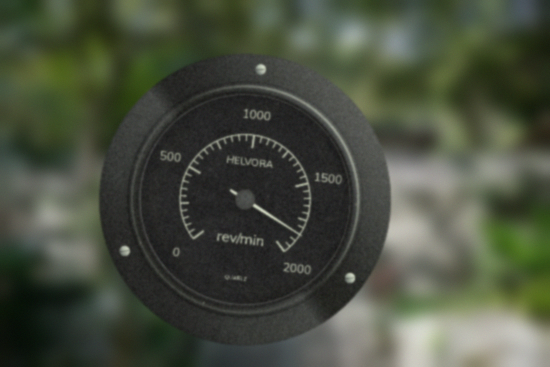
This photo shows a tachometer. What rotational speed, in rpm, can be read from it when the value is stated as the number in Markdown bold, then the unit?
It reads **1850** rpm
